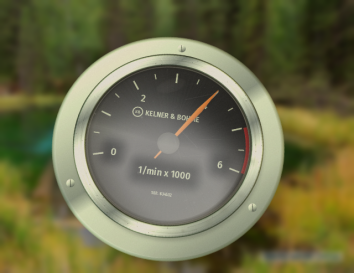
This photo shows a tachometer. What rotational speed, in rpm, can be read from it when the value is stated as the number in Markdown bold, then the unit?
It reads **4000** rpm
